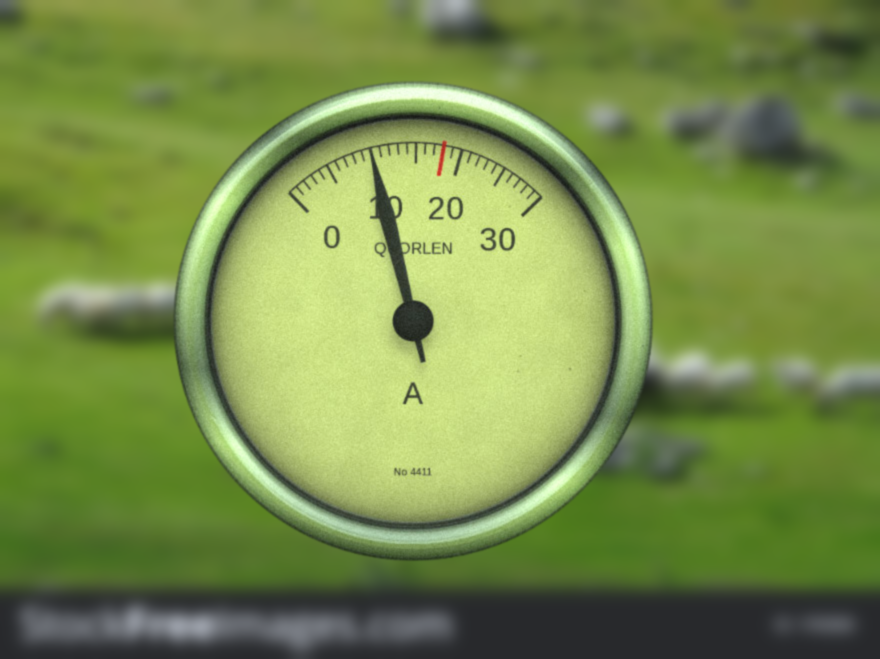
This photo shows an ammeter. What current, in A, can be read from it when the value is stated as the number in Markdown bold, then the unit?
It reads **10** A
